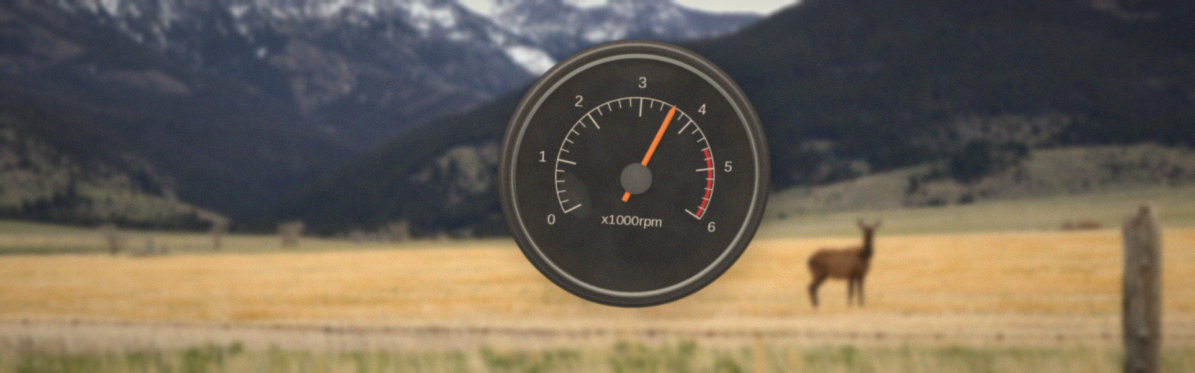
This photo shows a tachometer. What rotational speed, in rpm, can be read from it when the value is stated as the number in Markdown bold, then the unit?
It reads **3600** rpm
